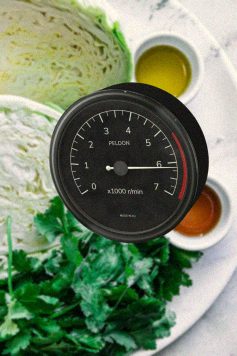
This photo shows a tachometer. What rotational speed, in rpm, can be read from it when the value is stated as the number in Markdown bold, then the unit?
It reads **6125** rpm
